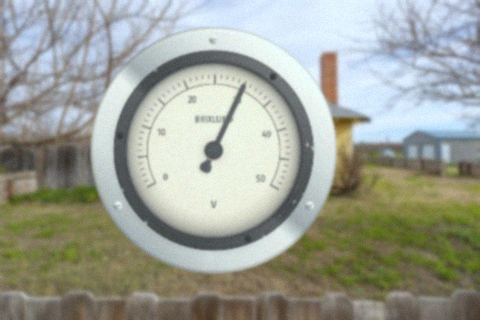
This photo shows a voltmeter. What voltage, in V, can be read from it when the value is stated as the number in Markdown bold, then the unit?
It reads **30** V
